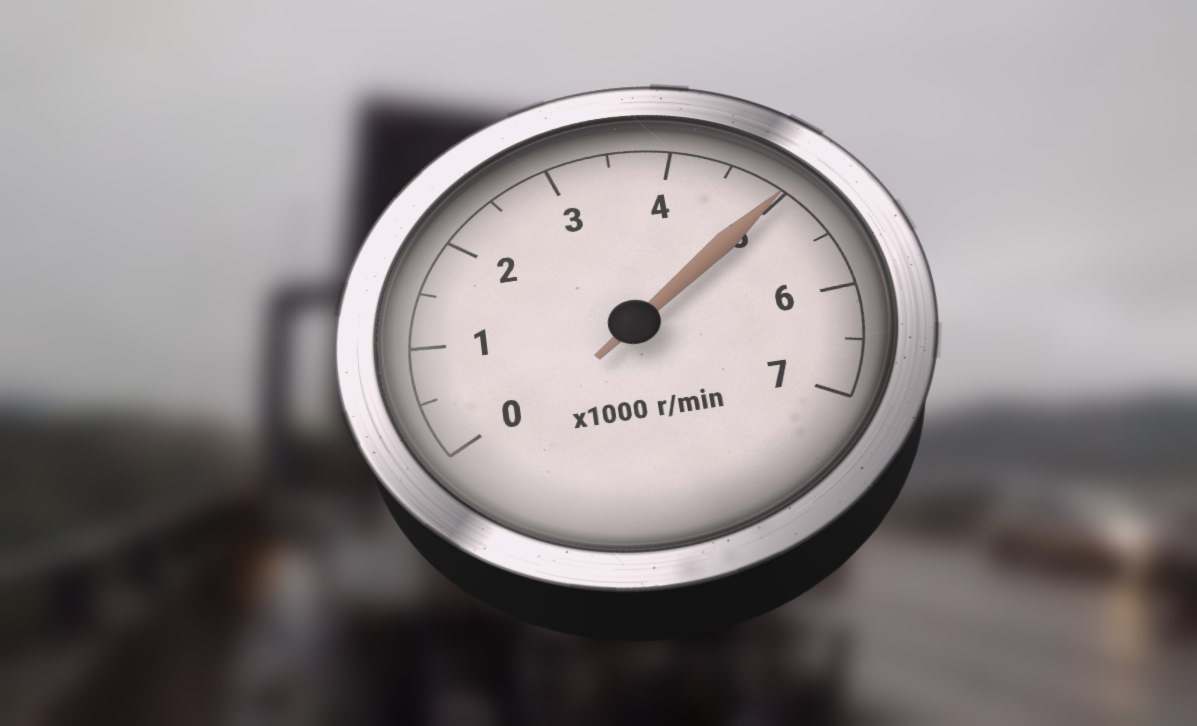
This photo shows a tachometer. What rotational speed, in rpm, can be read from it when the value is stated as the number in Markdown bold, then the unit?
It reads **5000** rpm
